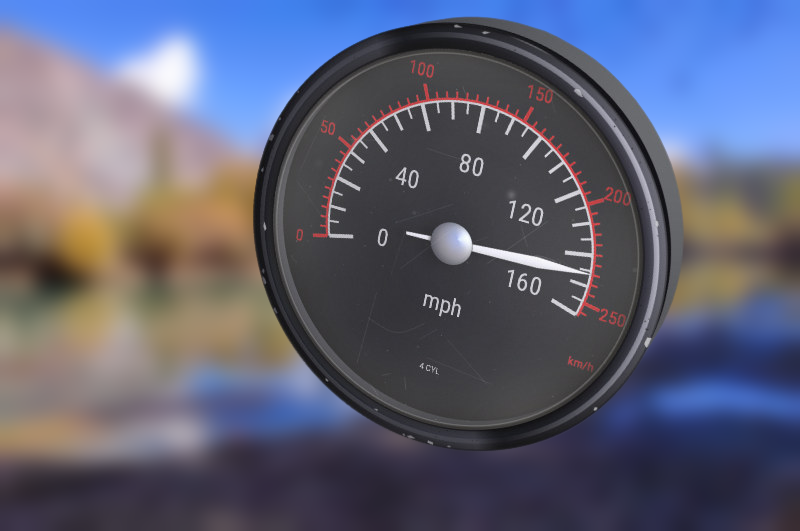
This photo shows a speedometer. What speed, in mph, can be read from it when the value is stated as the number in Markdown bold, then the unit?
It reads **145** mph
